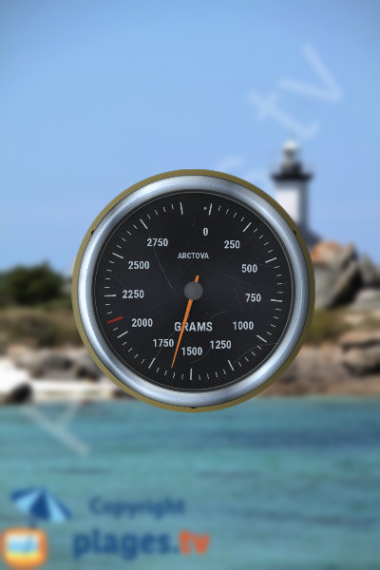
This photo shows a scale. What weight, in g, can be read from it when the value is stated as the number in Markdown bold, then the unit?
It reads **1625** g
